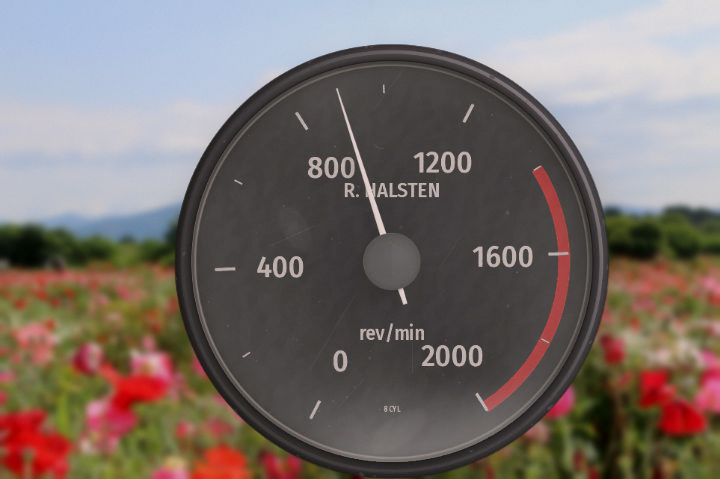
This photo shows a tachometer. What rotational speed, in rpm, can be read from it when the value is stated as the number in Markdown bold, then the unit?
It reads **900** rpm
